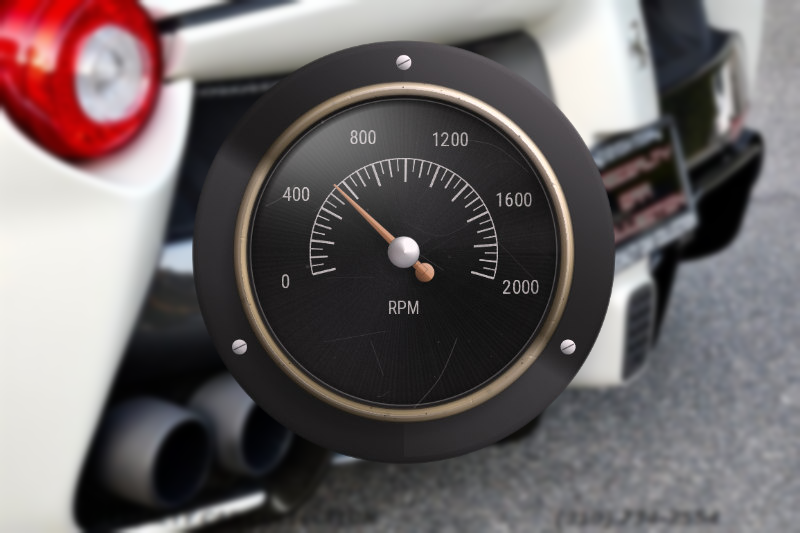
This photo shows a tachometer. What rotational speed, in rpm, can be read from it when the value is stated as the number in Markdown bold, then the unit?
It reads **550** rpm
